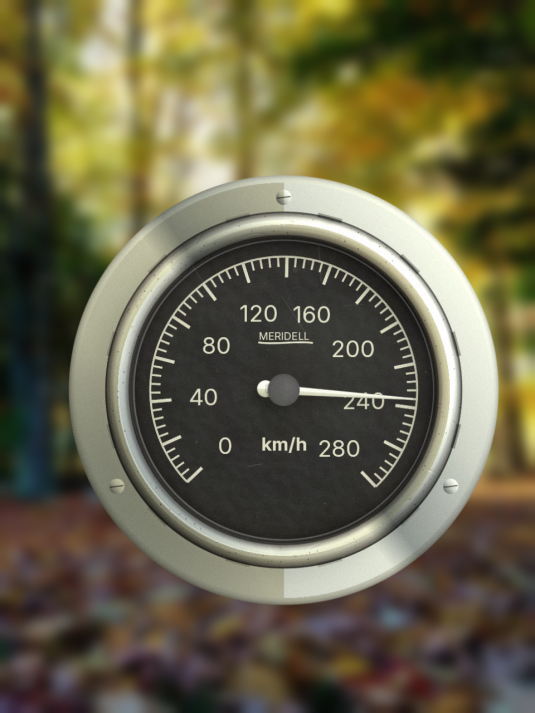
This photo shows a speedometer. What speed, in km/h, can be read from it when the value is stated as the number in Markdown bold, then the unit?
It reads **236** km/h
